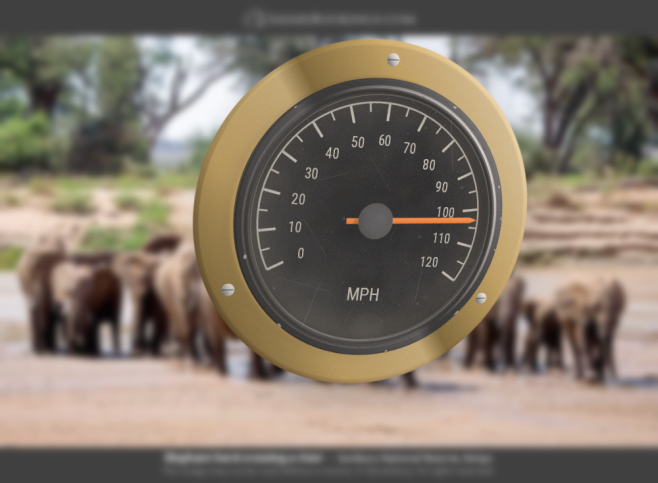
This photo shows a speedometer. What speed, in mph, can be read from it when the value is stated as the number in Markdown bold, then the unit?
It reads **102.5** mph
